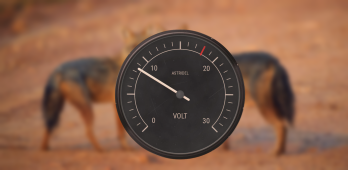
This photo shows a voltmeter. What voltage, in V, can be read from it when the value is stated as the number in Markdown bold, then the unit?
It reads **8.5** V
